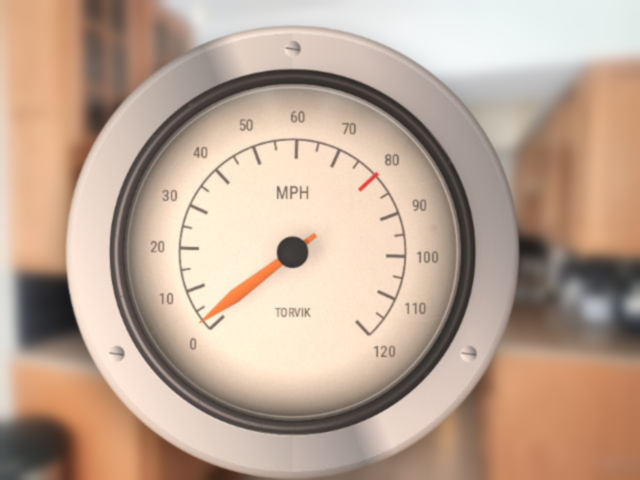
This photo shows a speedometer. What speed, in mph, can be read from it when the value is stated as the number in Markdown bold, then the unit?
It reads **2.5** mph
